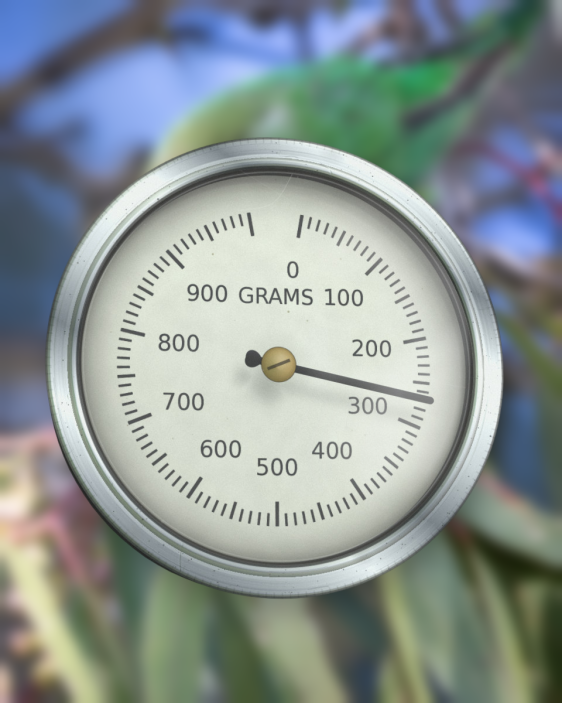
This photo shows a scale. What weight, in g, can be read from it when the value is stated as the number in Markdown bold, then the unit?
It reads **270** g
